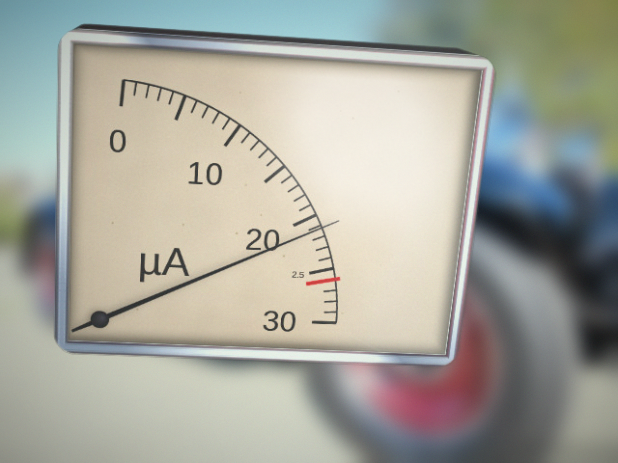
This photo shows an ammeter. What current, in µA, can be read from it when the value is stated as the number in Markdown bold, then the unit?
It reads **21** µA
